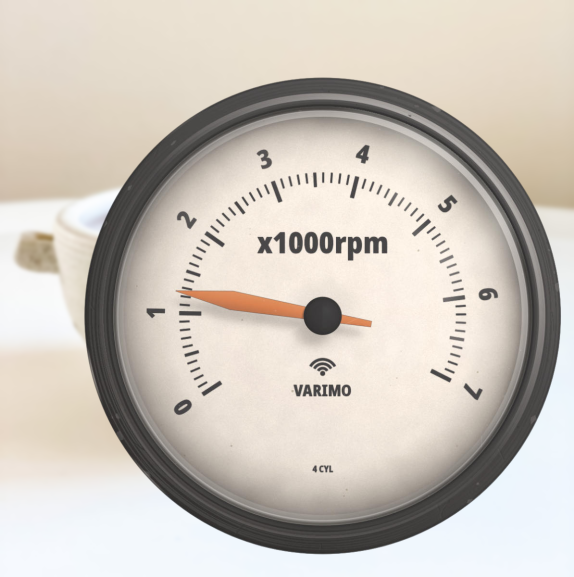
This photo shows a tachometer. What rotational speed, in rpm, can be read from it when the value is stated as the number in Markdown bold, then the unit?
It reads **1250** rpm
